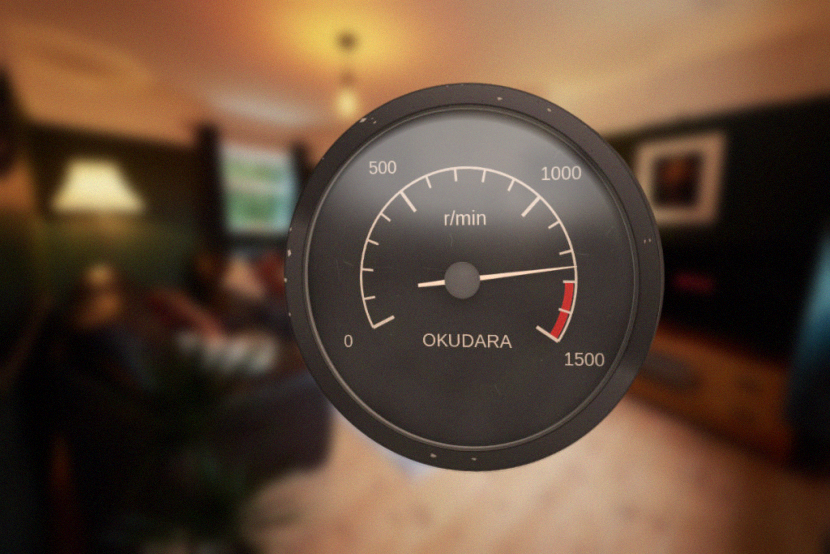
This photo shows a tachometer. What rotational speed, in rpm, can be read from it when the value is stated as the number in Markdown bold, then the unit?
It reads **1250** rpm
